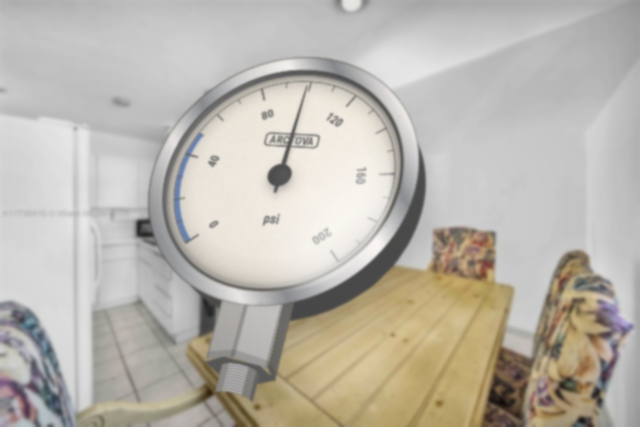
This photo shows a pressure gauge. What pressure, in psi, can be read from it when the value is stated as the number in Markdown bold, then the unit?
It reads **100** psi
